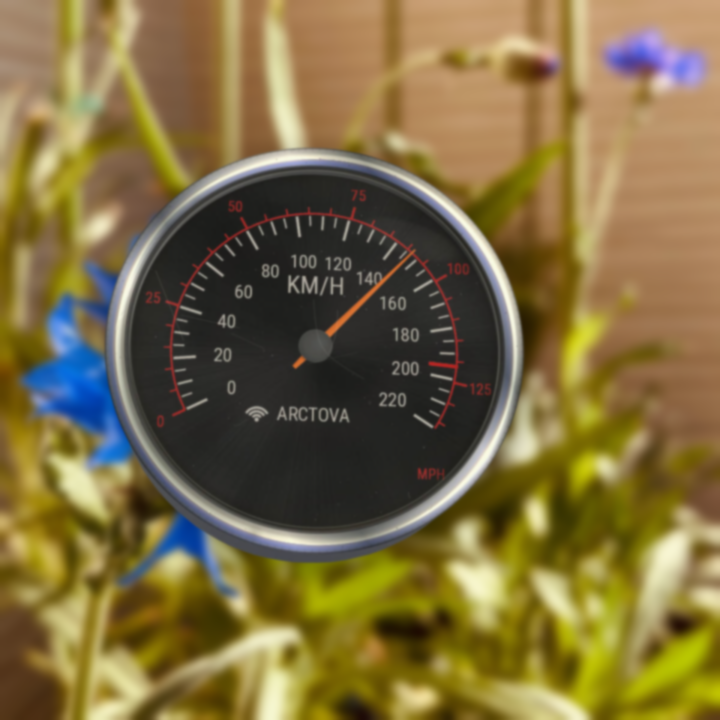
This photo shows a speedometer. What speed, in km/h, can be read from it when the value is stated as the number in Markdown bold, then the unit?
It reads **147.5** km/h
